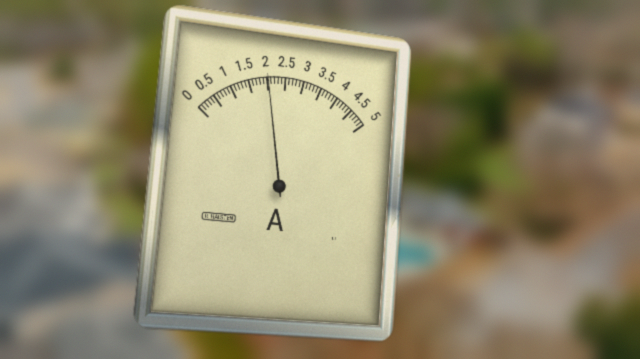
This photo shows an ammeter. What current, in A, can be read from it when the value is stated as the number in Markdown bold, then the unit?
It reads **2** A
